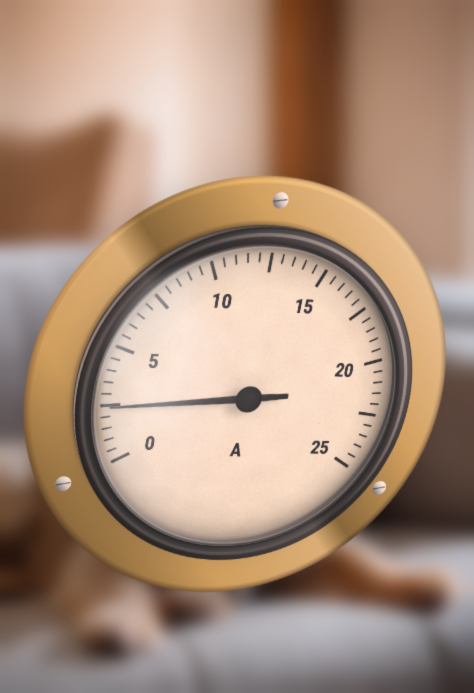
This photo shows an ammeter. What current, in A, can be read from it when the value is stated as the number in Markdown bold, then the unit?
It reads **2.5** A
